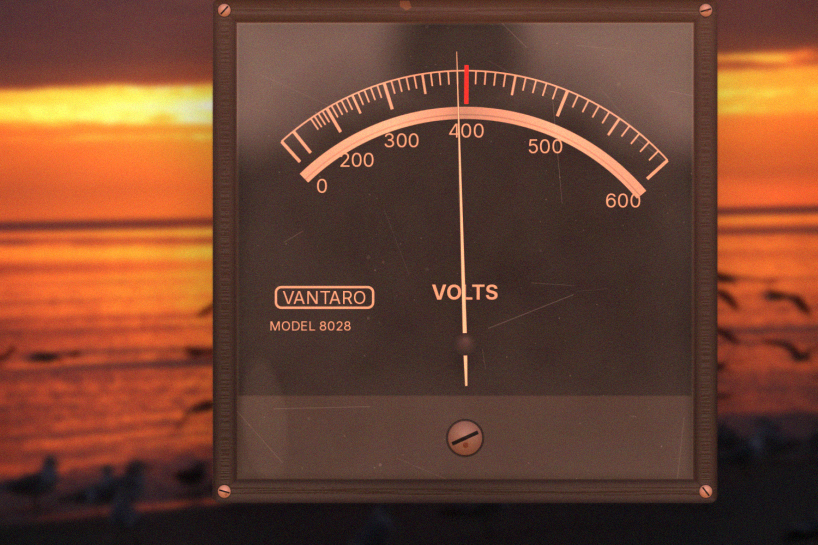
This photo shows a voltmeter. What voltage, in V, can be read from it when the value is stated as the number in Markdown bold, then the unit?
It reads **390** V
